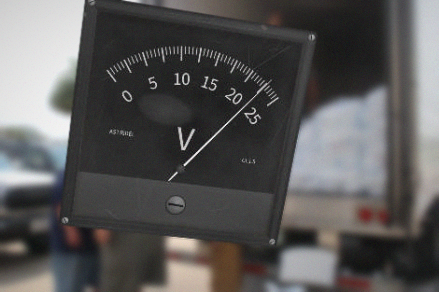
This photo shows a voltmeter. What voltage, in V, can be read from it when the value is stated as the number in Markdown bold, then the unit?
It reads **22.5** V
